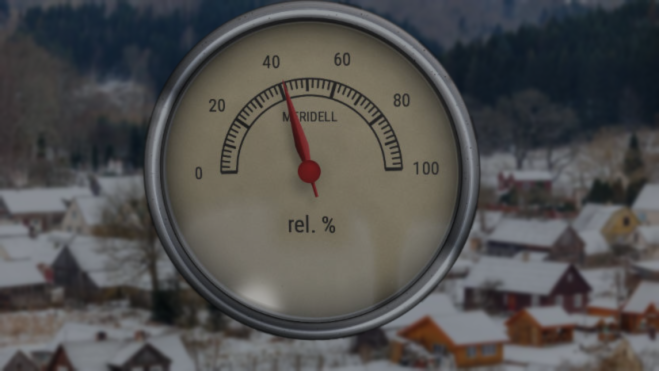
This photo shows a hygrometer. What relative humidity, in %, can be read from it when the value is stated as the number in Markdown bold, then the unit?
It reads **42** %
